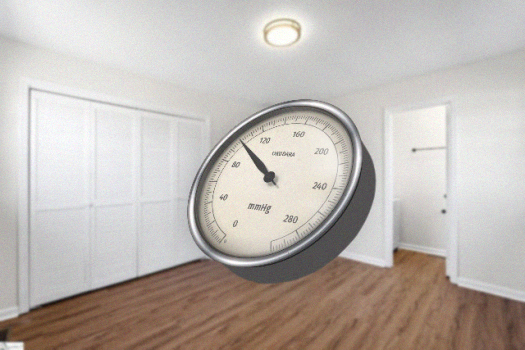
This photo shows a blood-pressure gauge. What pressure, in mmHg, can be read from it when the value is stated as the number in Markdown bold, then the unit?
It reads **100** mmHg
